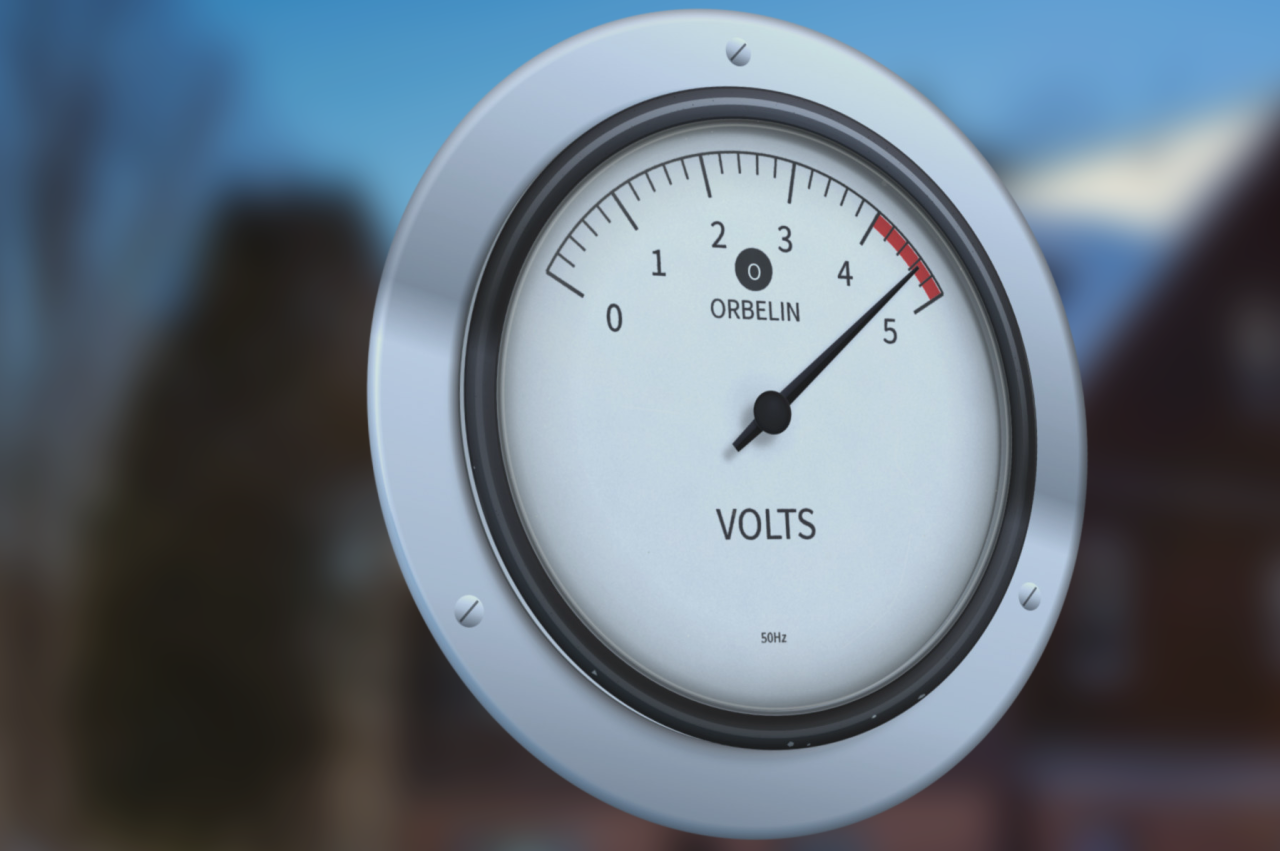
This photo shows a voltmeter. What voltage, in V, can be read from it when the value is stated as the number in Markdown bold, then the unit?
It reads **4.6** V
